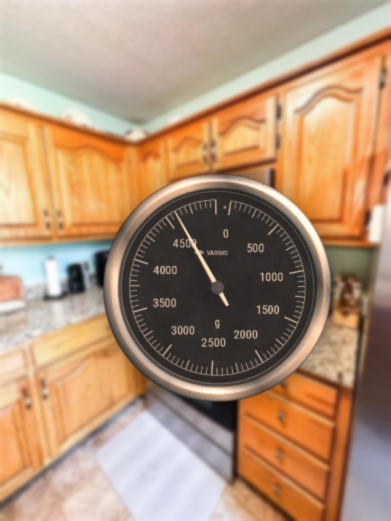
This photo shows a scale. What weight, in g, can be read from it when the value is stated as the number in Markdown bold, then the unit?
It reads **4600** g
